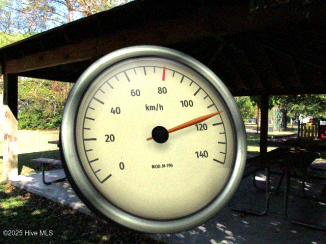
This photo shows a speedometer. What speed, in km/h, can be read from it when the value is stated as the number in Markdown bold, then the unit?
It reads **115** km/h
